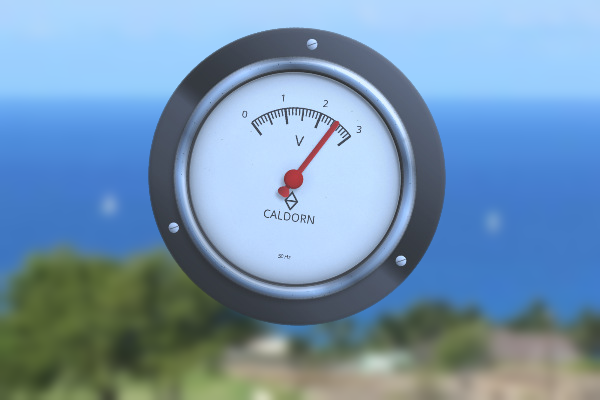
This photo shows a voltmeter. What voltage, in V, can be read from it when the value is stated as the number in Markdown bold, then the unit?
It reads **2.5** V
